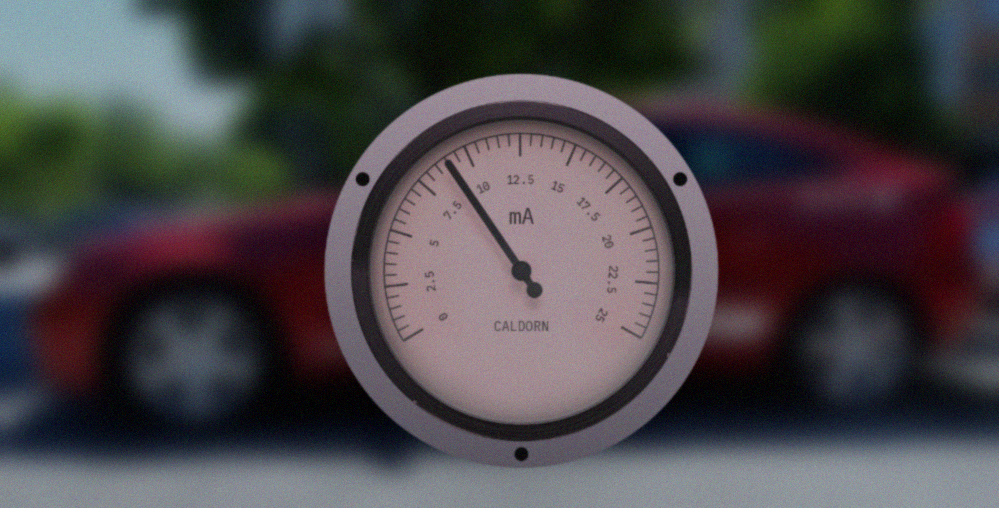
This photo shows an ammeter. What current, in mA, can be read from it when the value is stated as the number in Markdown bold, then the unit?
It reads **9** mA
